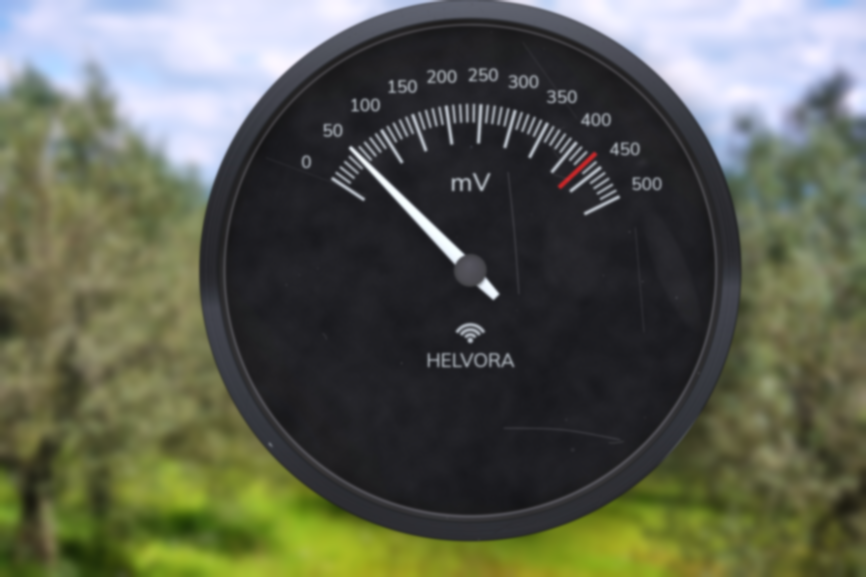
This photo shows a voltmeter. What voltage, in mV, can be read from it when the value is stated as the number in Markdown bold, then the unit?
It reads **50** mV
